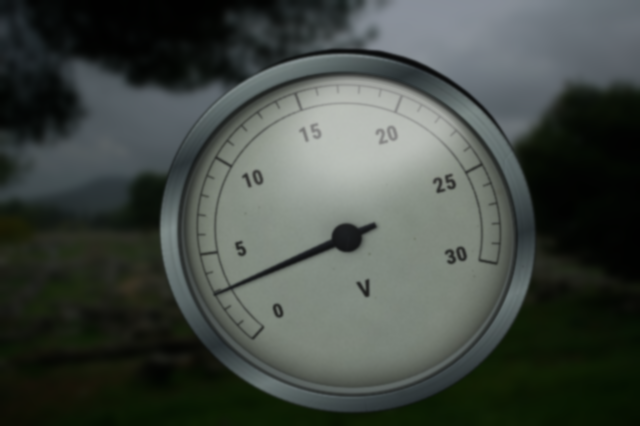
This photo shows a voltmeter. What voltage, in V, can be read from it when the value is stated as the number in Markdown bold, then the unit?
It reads **3** V
